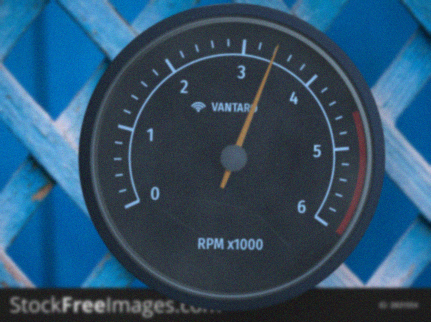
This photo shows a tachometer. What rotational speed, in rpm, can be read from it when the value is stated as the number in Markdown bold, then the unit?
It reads **3400** rpm
